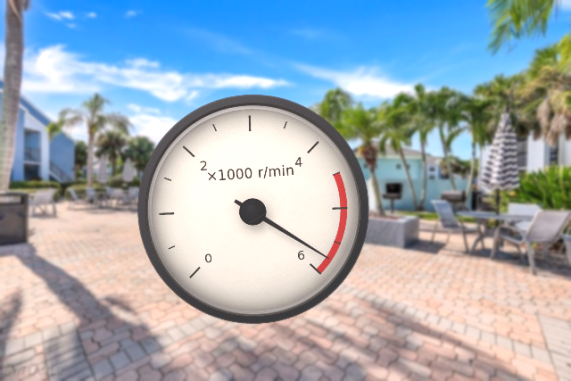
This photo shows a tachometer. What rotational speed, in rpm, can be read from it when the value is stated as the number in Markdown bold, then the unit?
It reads **5750** rpm
